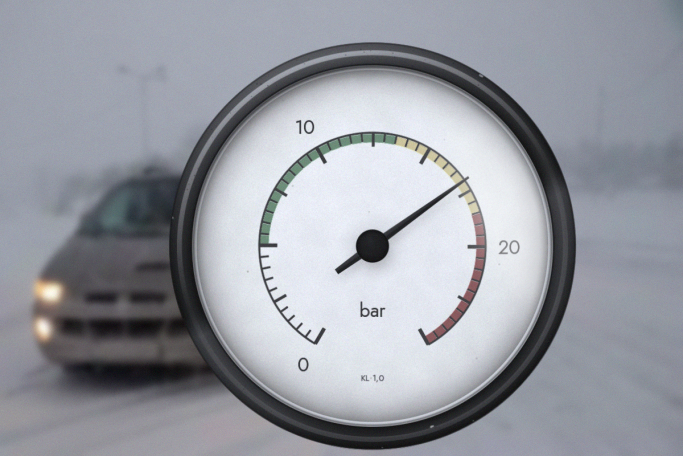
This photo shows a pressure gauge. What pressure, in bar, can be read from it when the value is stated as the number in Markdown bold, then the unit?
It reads **17** bar
